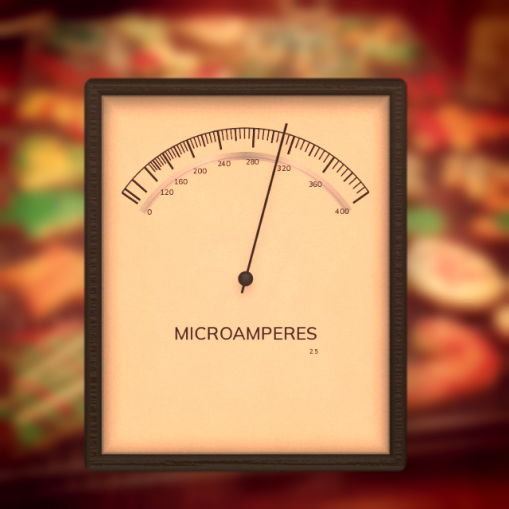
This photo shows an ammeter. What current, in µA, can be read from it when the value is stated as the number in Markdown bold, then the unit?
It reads **310** µA
